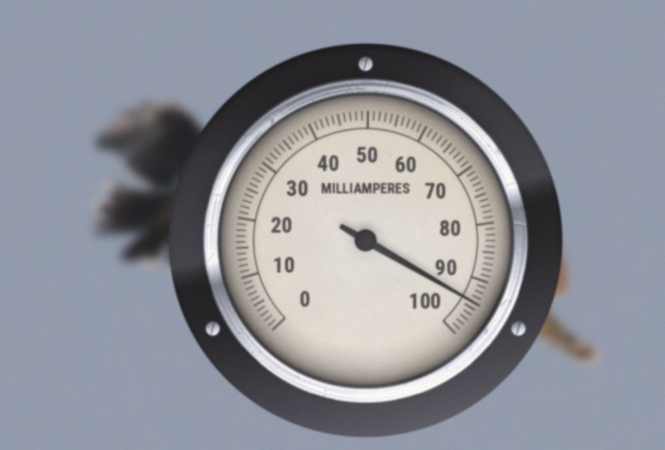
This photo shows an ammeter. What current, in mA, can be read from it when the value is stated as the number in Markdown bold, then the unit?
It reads **94** mA
